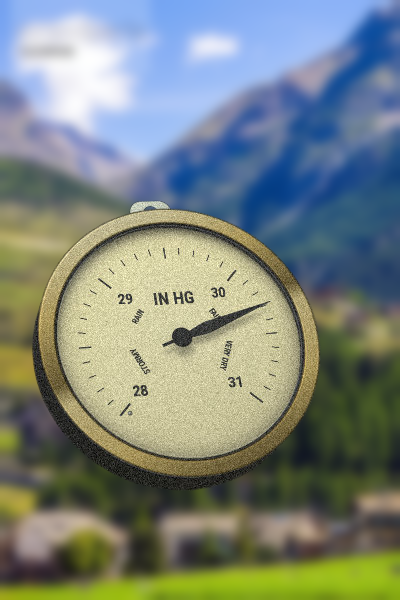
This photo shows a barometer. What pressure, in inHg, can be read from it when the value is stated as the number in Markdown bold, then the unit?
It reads **30.3** inHg
